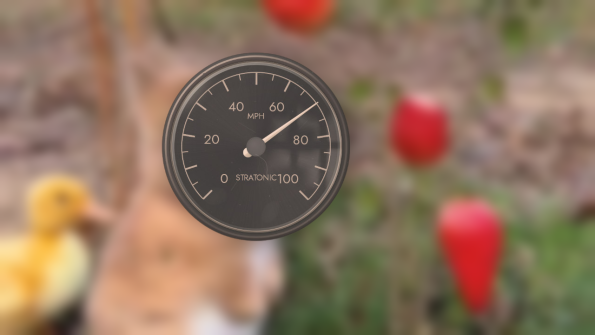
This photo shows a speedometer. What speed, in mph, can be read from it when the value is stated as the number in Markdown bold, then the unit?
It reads **70** mph
